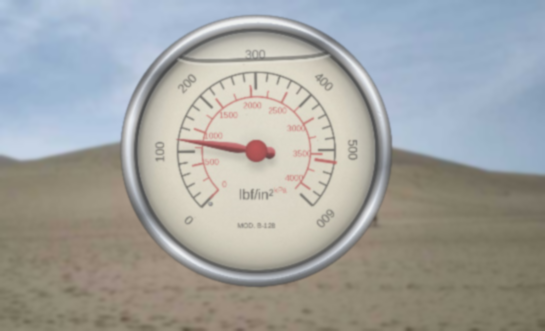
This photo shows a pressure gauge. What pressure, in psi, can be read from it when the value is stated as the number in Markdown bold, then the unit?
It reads **120** psi
